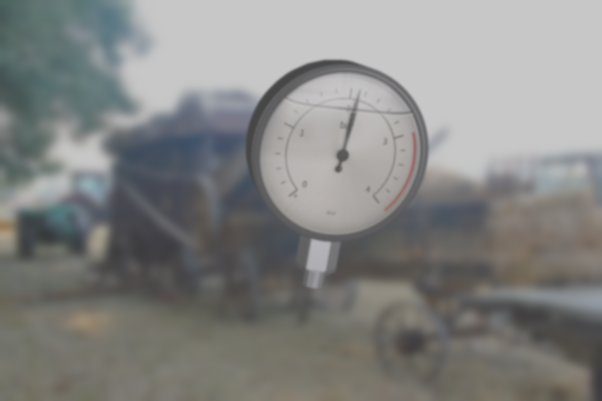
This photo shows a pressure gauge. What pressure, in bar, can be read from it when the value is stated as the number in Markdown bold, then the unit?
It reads **2.1** bar
